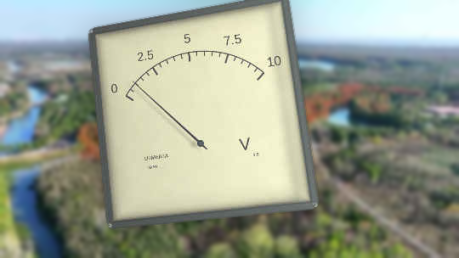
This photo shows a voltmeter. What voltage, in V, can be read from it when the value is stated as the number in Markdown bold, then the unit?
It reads **1** V
